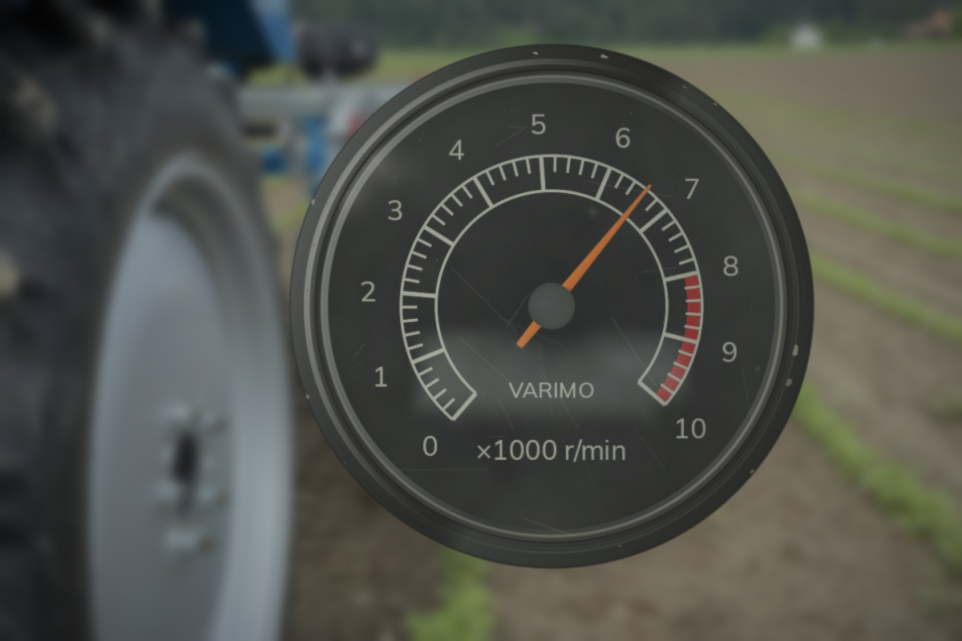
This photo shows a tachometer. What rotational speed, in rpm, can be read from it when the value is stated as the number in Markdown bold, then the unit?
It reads **6600** rpm
